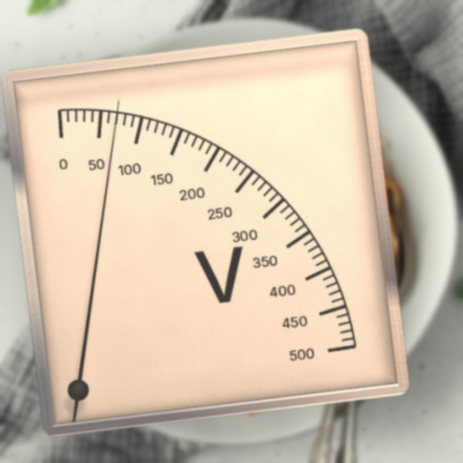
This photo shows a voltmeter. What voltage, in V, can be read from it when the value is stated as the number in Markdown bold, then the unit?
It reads **70** V
